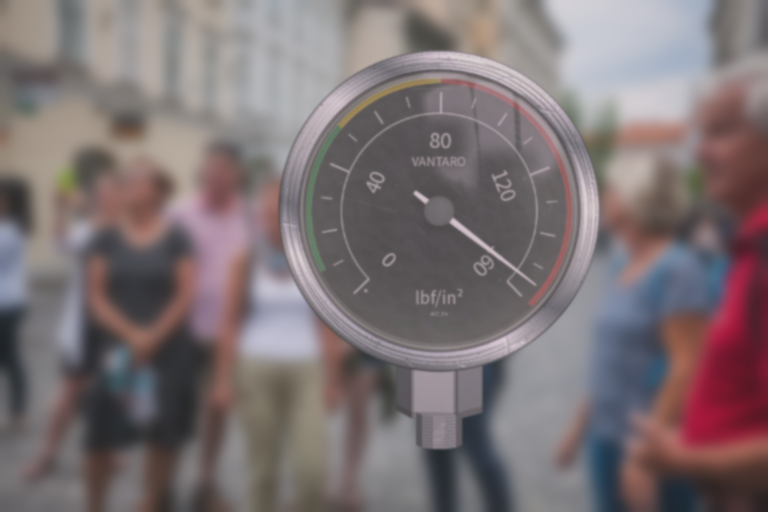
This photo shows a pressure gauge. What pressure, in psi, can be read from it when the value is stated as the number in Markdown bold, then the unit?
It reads **155** psi
